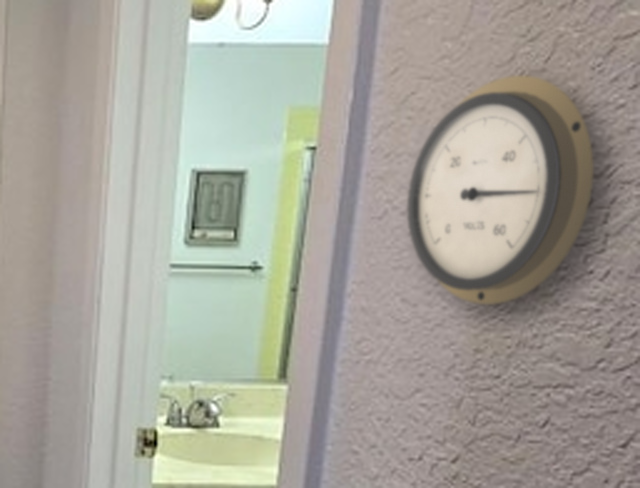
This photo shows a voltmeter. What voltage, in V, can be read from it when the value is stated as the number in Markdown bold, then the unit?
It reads **50** V
